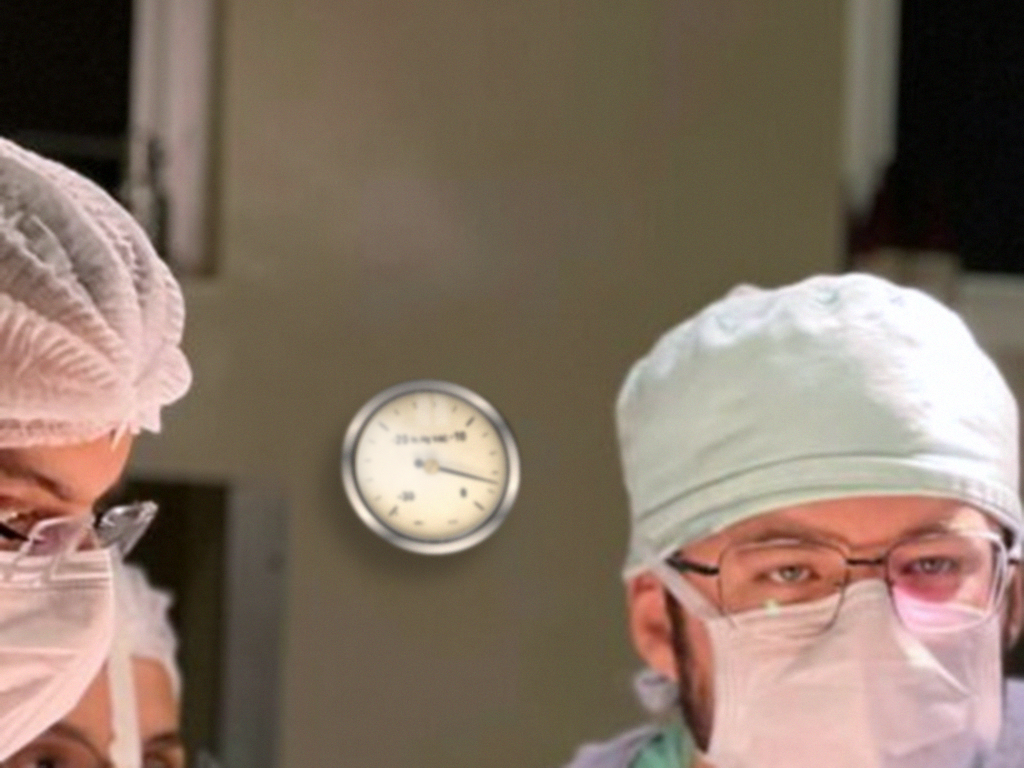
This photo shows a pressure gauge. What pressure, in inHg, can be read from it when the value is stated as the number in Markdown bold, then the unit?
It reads **-3** inHg
